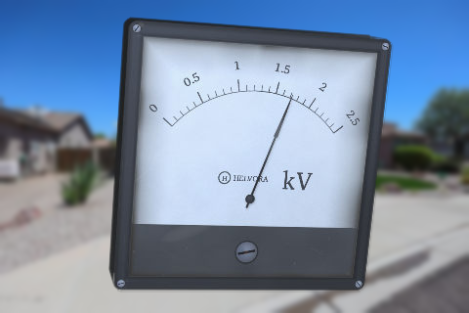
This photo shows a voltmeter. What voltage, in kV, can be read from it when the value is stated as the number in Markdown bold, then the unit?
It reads **1.7** kV
